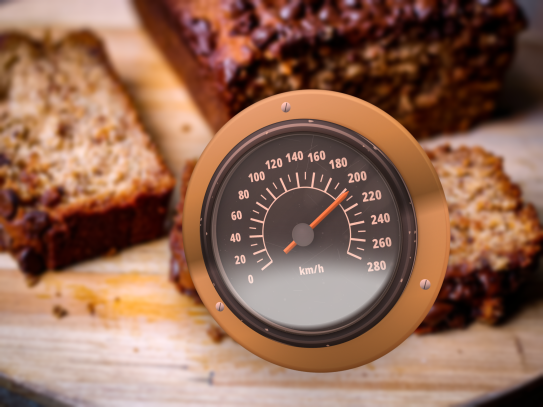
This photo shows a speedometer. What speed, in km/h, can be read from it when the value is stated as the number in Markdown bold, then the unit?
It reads **205** km/h
